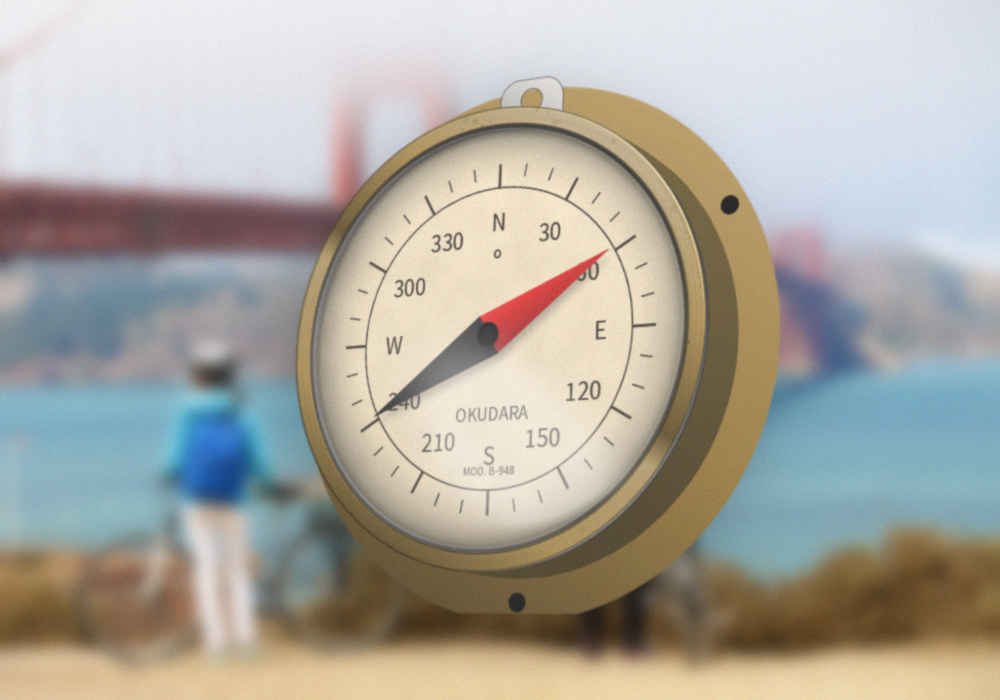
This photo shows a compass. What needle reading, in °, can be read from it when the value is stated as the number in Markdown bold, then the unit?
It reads **60** °
